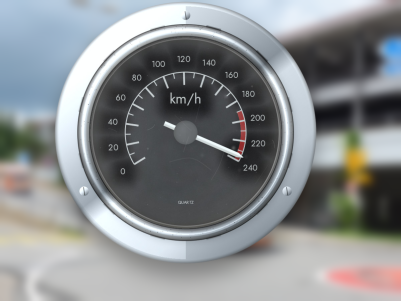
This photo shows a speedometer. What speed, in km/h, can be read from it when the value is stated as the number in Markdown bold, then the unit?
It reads **235** km/h
